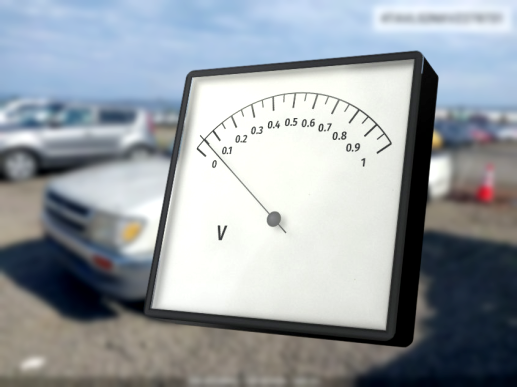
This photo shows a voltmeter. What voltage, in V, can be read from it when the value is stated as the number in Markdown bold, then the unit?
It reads **0.05** V
